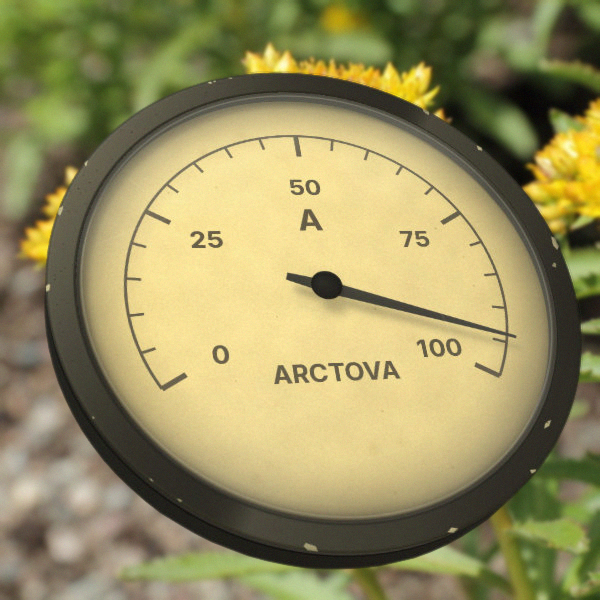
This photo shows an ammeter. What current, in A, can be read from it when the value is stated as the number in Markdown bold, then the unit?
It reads **95** A
